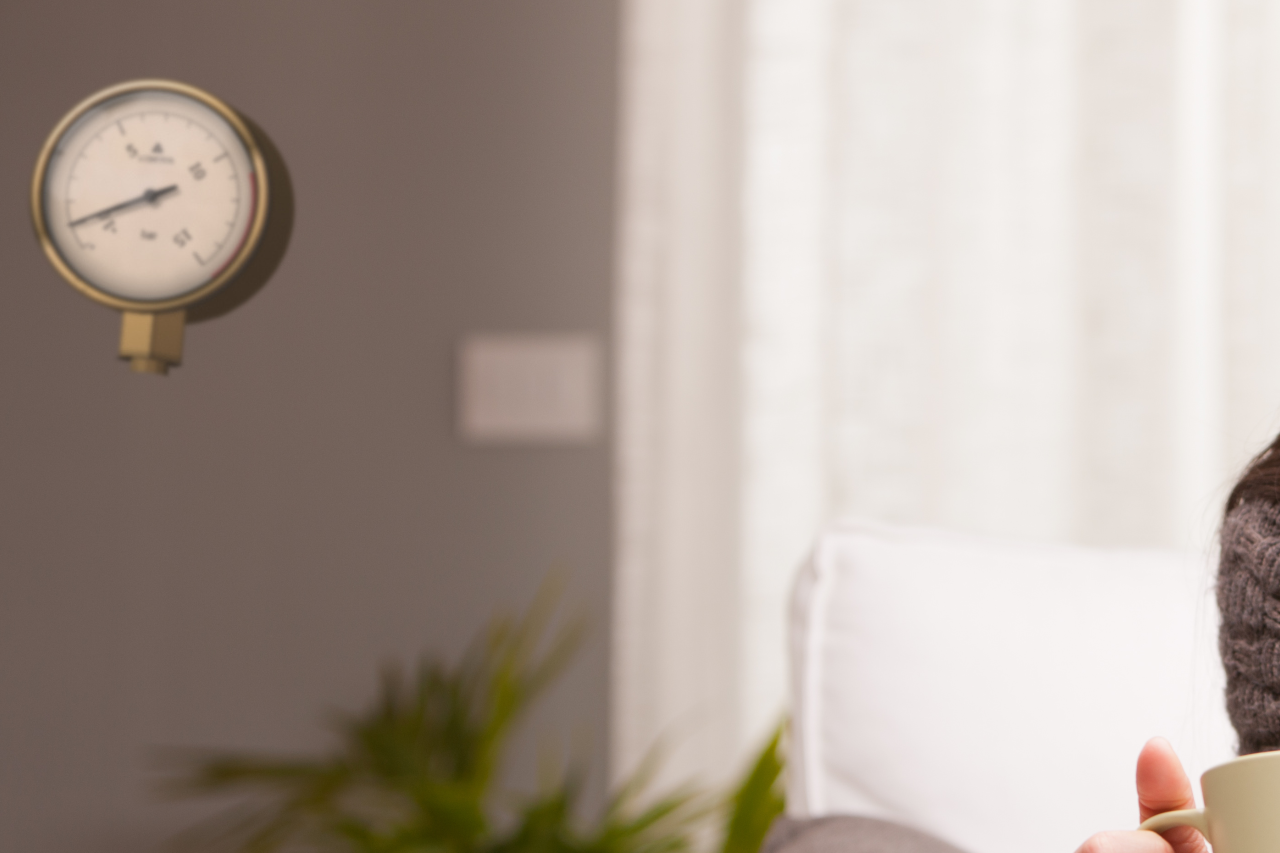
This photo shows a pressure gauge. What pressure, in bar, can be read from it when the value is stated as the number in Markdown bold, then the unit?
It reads **0** bar
